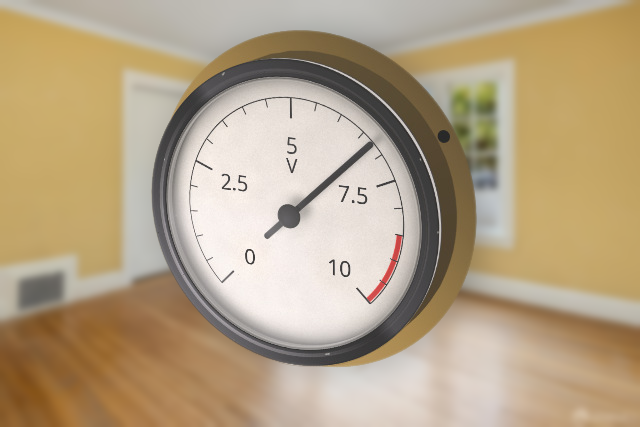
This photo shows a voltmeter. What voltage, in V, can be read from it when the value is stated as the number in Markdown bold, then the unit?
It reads **6.75** V
